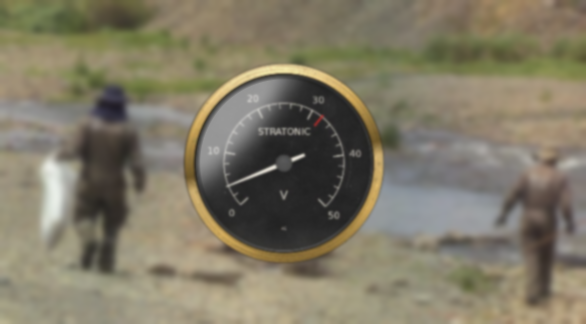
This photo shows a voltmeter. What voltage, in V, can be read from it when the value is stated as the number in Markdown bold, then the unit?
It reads **4** V
